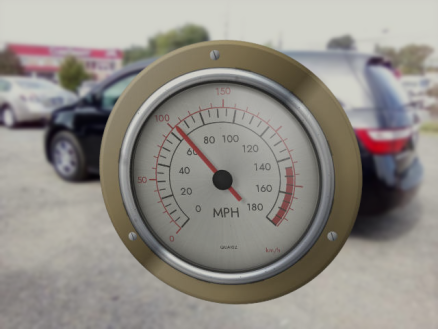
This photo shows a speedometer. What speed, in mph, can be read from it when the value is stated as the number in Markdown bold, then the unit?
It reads **65** mph
